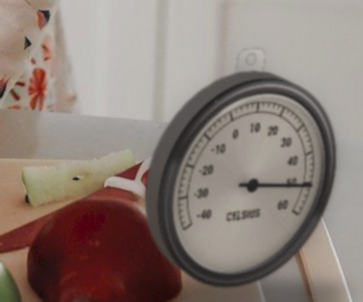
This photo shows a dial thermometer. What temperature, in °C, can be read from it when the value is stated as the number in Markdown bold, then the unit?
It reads **50** °C
